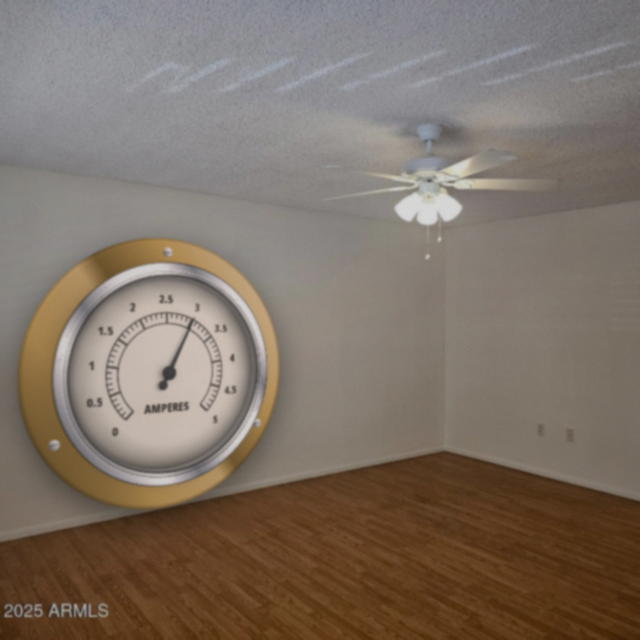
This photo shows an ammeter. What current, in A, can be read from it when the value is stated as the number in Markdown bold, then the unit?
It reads **3** A
